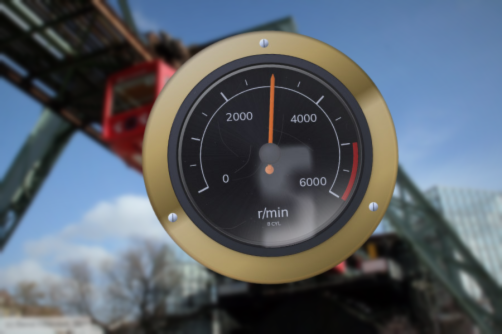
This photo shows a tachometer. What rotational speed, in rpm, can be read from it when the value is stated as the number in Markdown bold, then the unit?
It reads **3000** rpm
